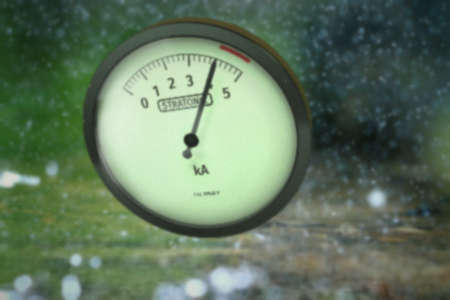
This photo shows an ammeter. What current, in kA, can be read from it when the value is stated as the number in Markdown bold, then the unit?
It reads **4** kA
